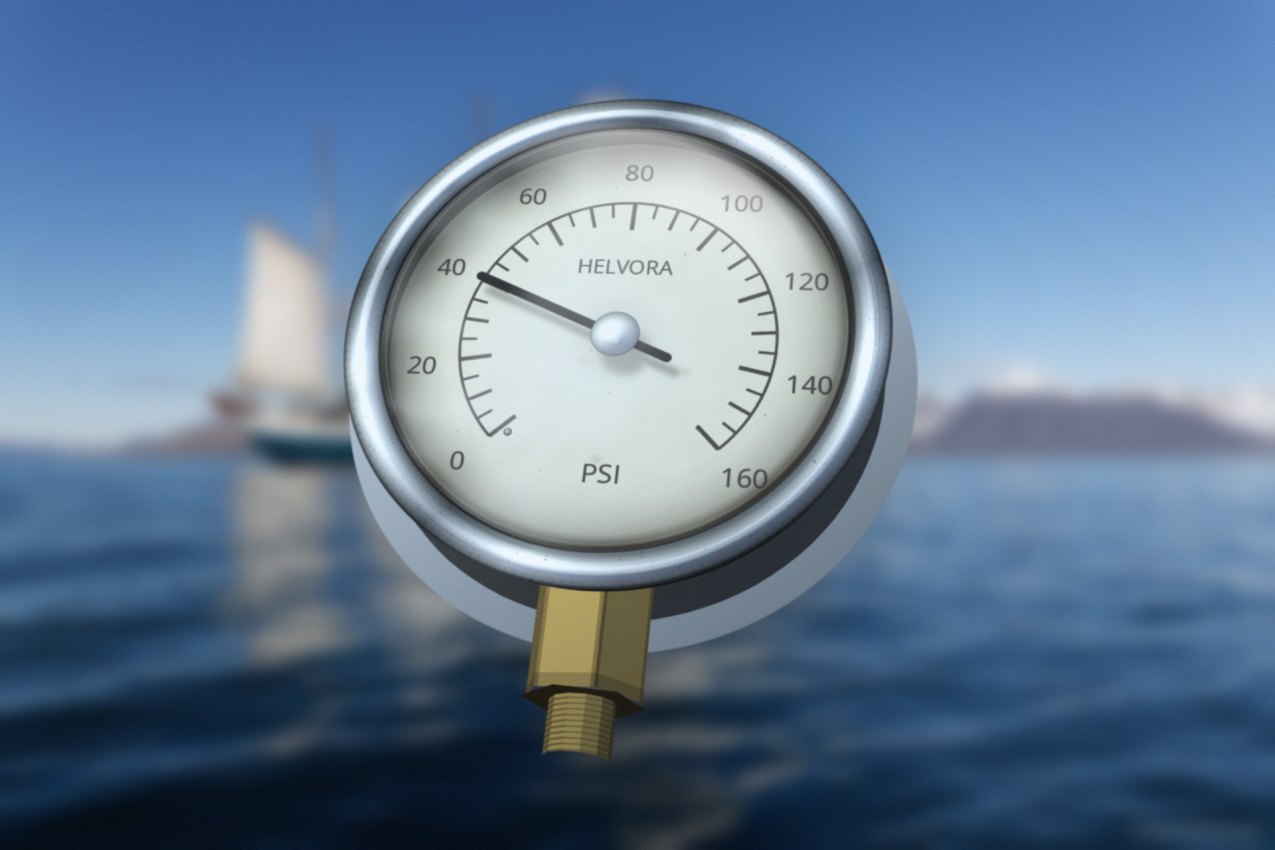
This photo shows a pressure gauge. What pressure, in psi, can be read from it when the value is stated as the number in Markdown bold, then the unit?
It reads **40** psi
